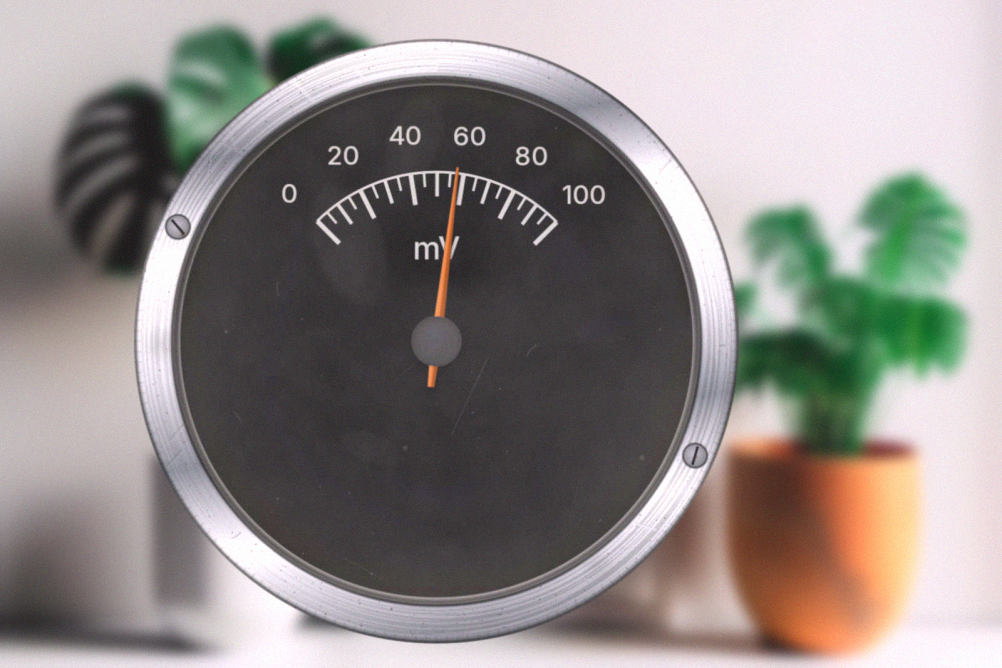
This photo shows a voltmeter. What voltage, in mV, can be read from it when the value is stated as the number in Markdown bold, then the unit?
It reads **57.5** mV
